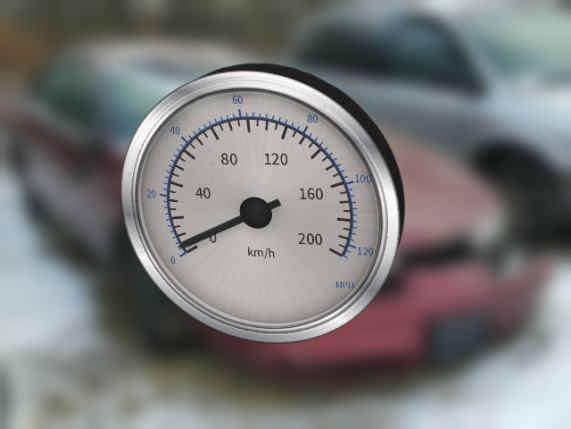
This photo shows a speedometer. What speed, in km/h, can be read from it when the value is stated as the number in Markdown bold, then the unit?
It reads **5** km/h
